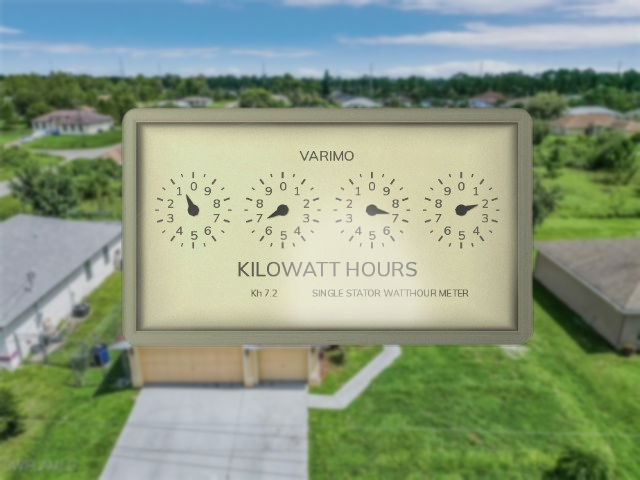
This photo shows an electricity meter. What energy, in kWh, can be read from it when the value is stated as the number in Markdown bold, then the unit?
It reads **672** kWh
